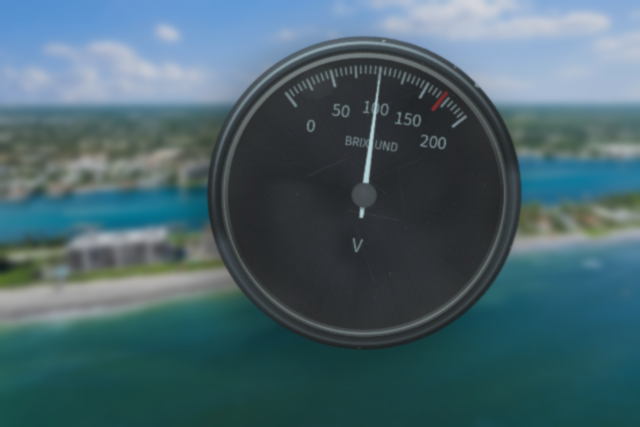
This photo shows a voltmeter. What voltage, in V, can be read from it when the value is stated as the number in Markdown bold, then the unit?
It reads **100** V
